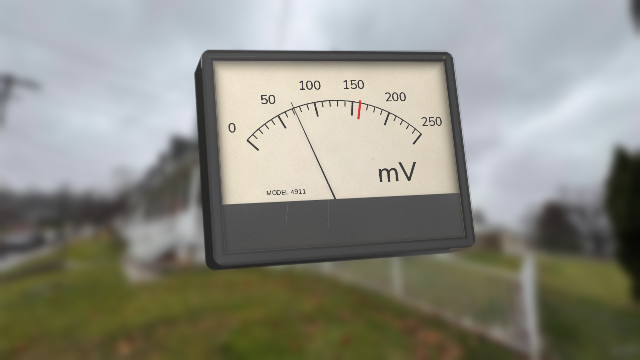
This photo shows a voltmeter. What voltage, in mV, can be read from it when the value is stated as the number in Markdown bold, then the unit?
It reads **70** mV
